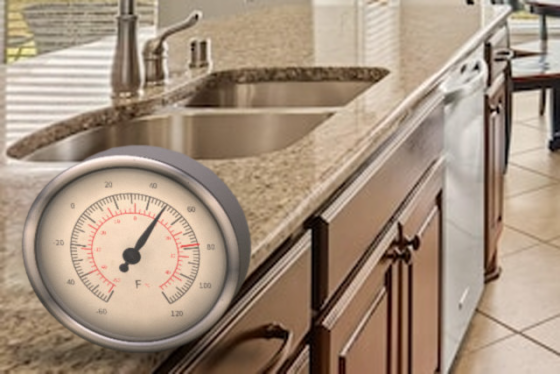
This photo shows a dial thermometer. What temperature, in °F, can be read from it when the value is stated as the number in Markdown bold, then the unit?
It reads **50** °F
